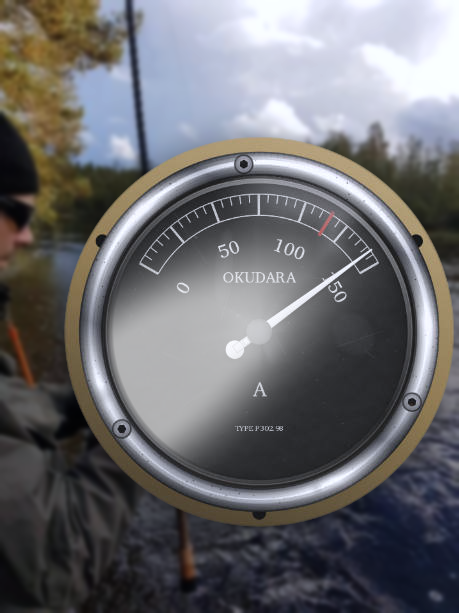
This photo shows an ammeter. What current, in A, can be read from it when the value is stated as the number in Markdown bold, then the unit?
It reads **142.5** A
